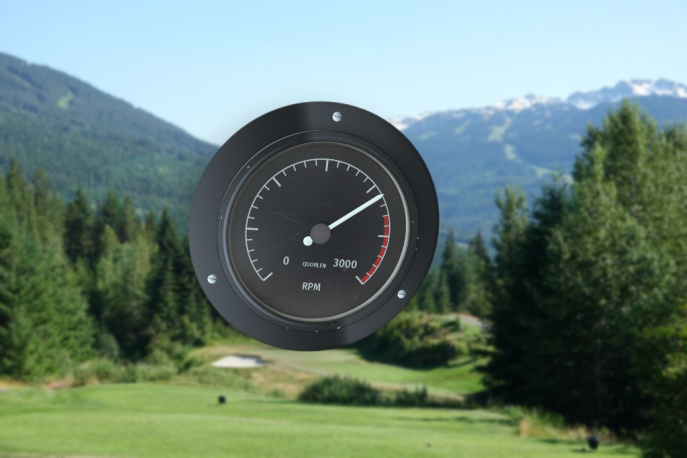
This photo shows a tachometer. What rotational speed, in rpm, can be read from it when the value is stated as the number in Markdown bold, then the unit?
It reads **2100** rpm
